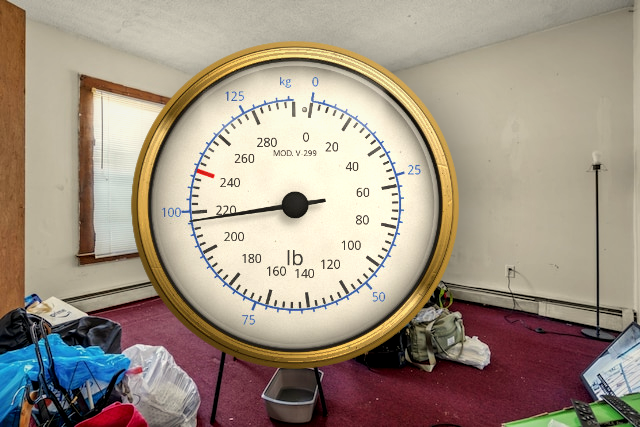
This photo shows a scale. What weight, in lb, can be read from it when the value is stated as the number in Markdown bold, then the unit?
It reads **216** lb
